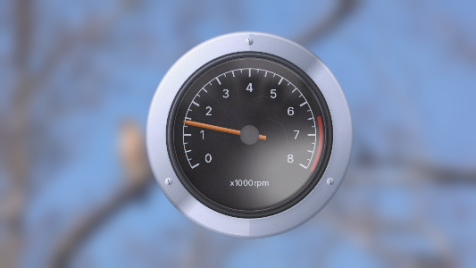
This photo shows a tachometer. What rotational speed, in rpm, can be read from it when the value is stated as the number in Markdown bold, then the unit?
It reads **1375** rpm
